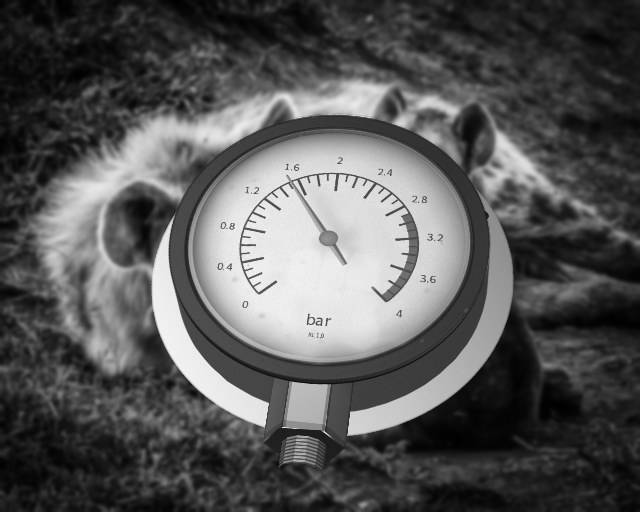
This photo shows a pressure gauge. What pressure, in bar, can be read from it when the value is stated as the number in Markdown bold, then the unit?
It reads **1.5** bar
